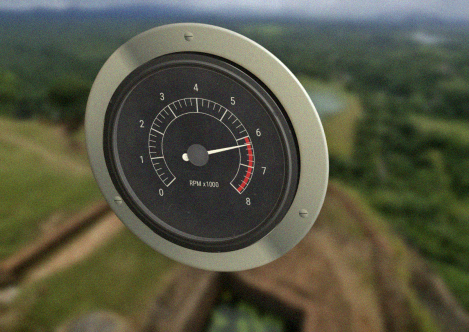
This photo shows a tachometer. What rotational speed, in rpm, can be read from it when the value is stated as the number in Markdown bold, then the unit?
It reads **6200** rpm
